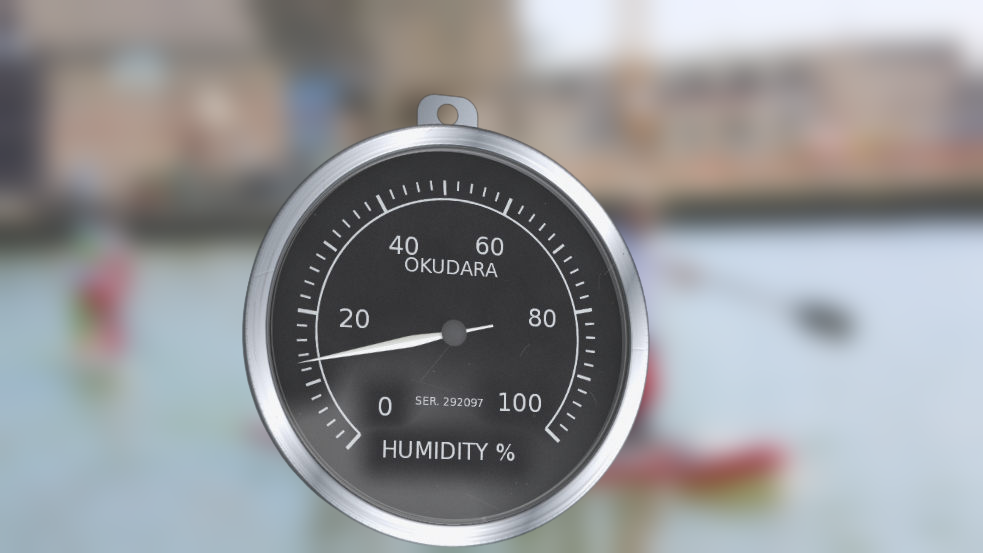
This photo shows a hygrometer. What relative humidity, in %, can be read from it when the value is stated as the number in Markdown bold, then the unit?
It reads **13** %
